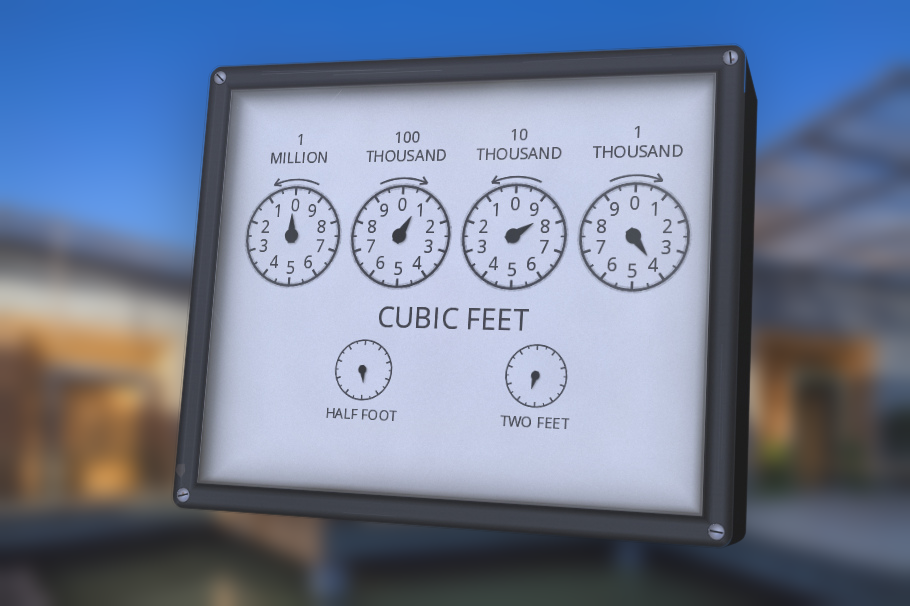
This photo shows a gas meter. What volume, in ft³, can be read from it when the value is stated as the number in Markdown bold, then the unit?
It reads **8400** ft³
